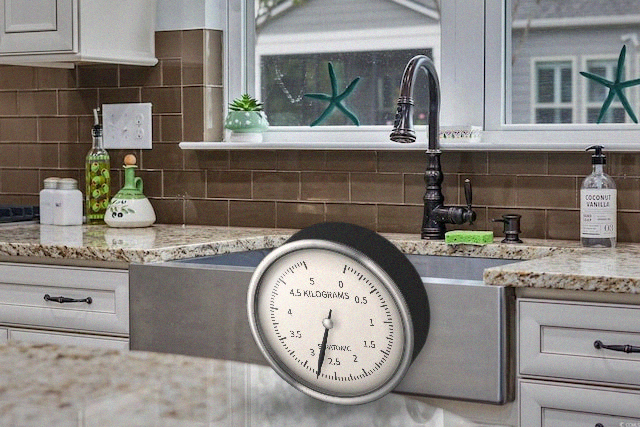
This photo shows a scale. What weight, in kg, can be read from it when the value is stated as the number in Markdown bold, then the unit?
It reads **2.75** kg
